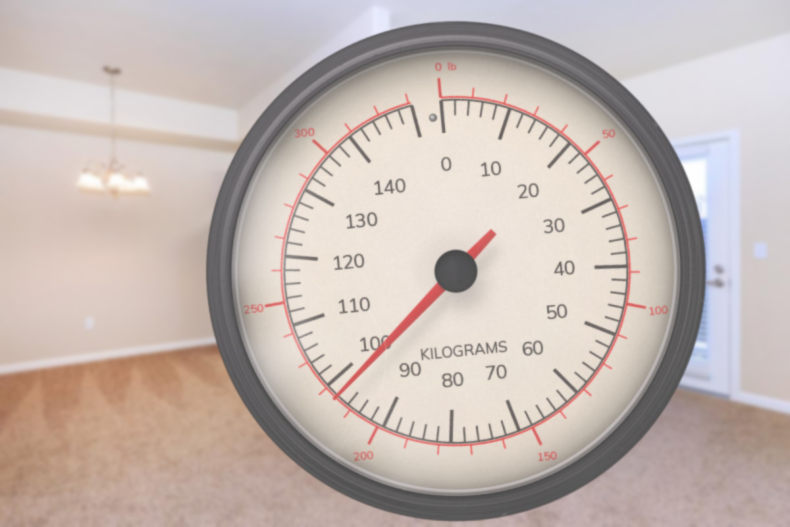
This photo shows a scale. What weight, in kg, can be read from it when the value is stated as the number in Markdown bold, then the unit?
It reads **98** kg
